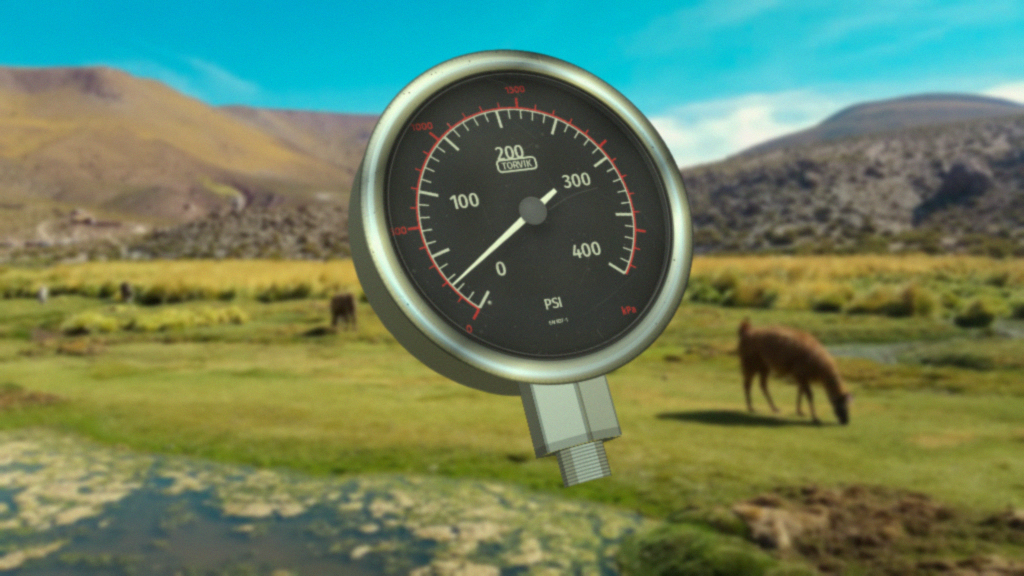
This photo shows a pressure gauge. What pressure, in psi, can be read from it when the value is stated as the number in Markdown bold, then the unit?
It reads **25** psi
